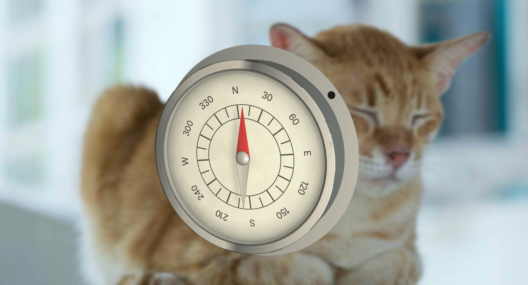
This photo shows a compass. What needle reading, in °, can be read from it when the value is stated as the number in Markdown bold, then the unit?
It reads **7.5** °
